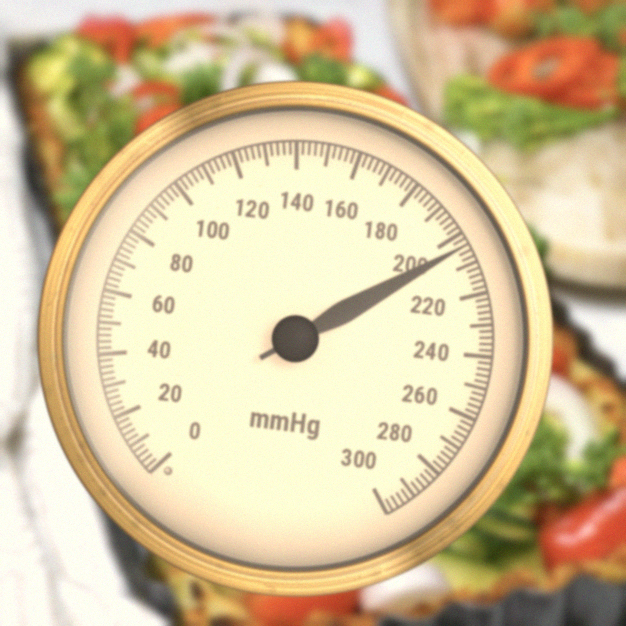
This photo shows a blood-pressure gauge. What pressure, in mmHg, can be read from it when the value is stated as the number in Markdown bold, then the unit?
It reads **204** mmHg
